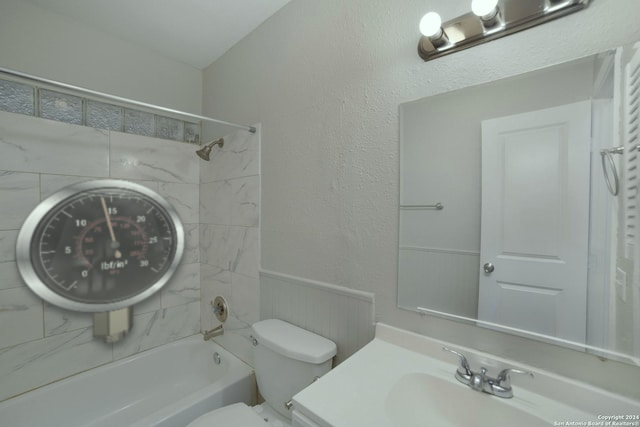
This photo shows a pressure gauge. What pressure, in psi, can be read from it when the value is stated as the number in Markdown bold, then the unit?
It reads **14** psi
